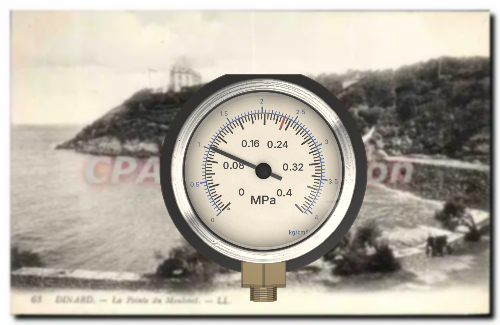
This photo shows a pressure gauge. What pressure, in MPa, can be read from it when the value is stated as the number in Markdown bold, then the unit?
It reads **0.1** MPa
